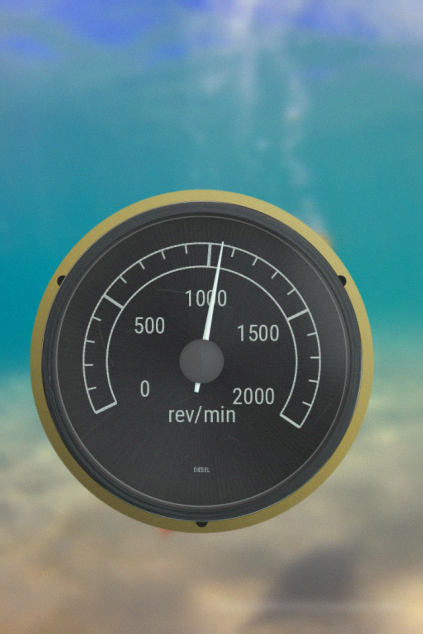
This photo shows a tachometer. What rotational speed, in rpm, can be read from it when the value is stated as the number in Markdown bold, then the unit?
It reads **1050** rpm
